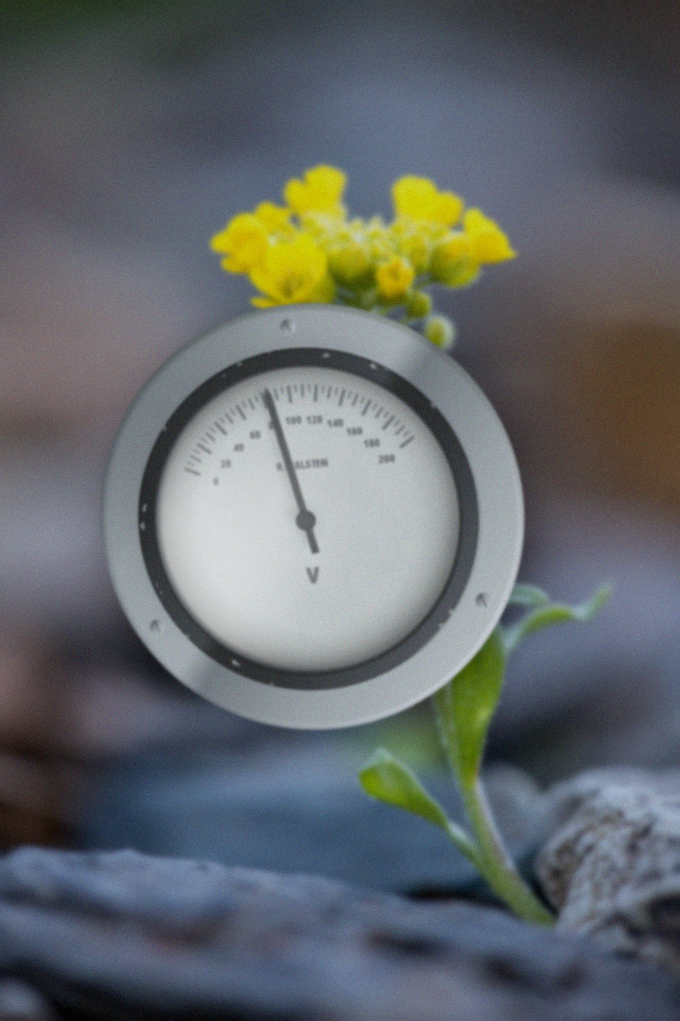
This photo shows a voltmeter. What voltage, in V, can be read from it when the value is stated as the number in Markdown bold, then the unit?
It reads **85** V
